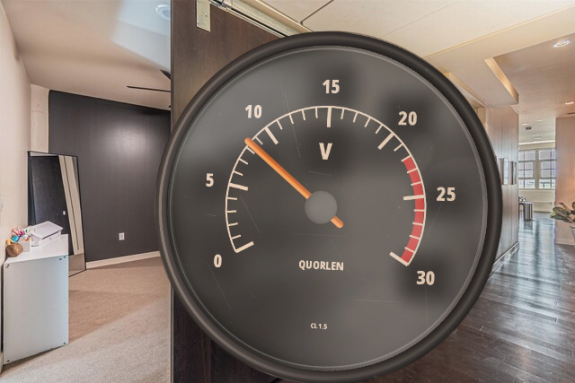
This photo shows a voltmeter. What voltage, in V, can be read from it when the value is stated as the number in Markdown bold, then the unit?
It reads **8.5** V
